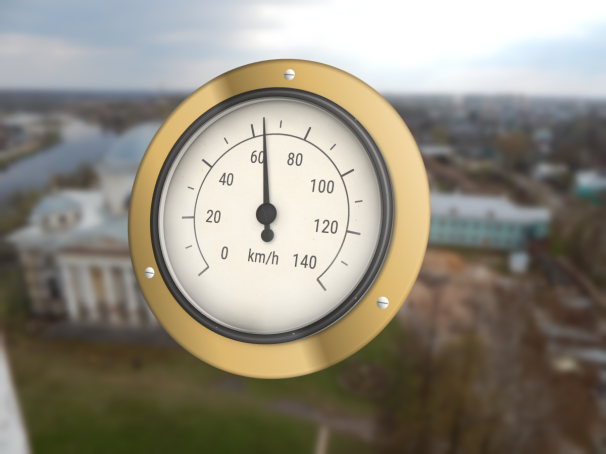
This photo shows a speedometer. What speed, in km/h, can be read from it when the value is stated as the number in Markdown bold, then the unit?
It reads **65** km/h
